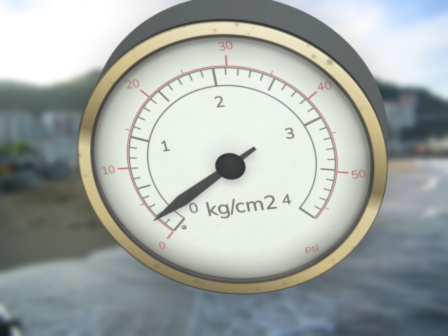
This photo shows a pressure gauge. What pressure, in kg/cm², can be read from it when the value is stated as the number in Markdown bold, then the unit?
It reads **0.2** kg/cm²
